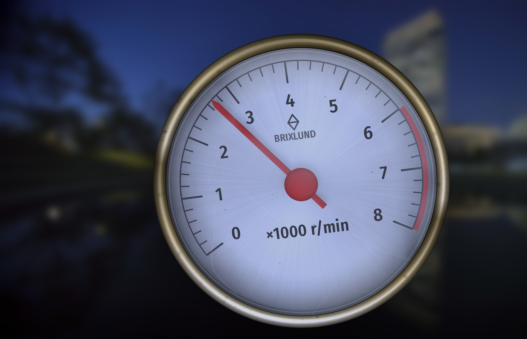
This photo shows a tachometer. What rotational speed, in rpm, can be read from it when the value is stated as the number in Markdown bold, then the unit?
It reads **2700** rpm
